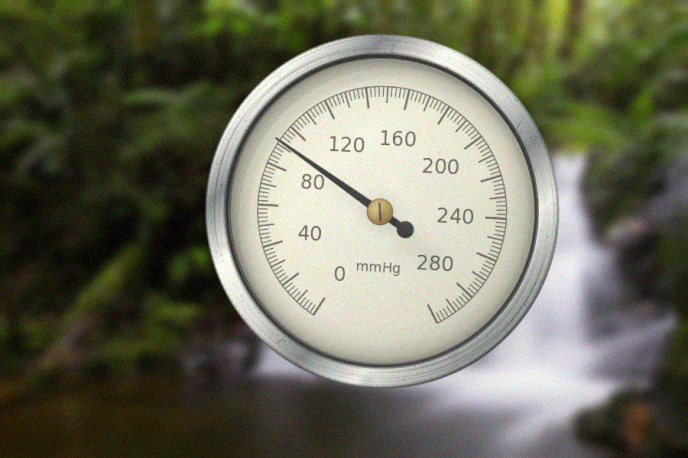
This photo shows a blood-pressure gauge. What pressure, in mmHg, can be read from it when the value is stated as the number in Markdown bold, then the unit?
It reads **92** mmHg
